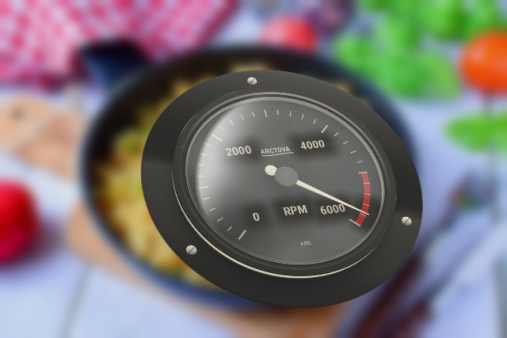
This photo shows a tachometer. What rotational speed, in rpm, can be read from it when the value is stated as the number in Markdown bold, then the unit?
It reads **5800** rpm
